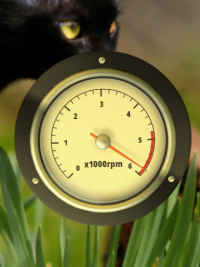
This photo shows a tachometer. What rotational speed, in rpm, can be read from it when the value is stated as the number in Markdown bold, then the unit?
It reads **5800** rpm
